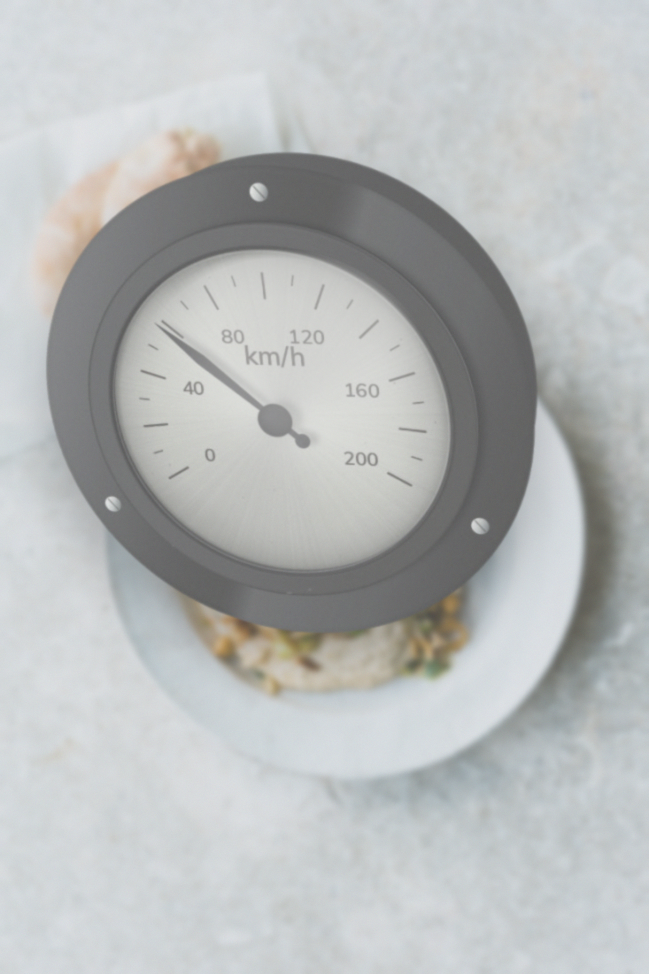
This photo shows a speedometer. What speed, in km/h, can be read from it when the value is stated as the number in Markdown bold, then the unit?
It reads **60** km/h
